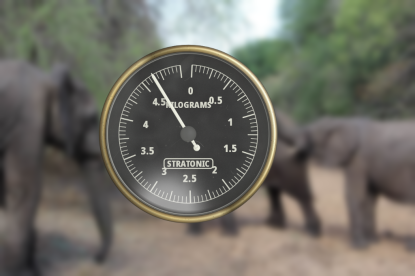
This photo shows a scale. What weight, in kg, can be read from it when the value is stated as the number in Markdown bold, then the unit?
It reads **4.65** kg
